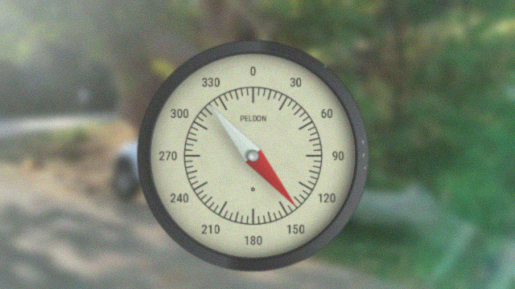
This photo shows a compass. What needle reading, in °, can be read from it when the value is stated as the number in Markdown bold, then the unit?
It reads **140** °
